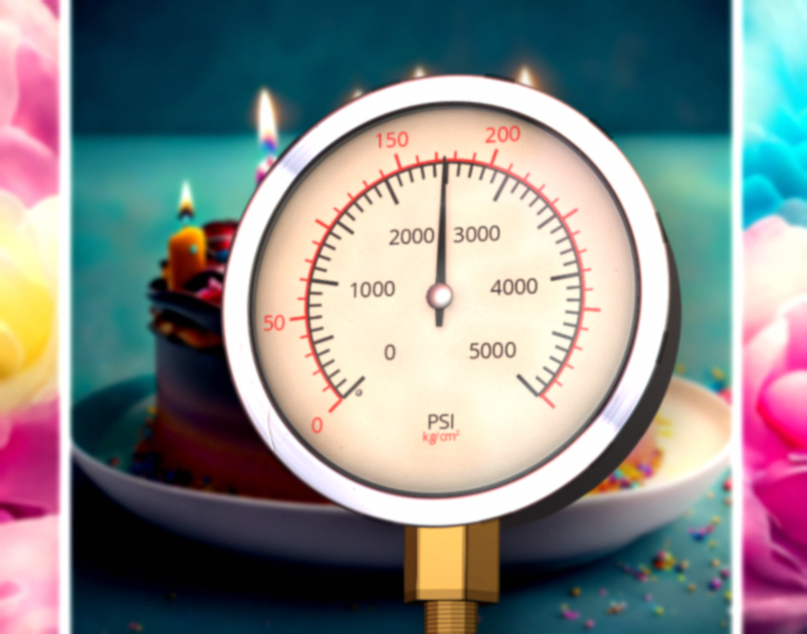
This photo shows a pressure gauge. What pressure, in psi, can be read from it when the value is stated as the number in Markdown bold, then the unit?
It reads **2500** psi
